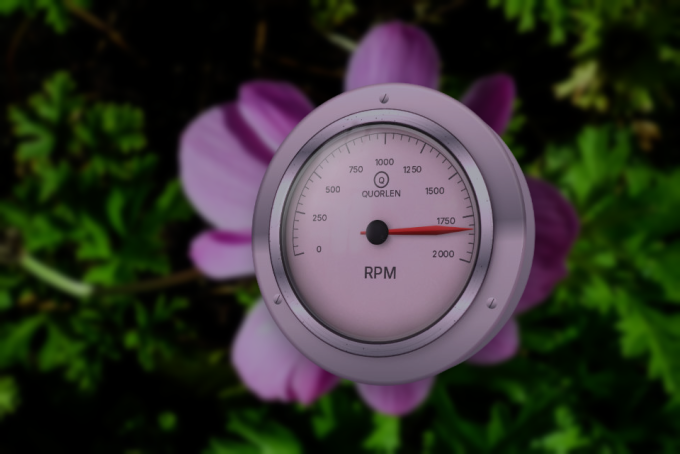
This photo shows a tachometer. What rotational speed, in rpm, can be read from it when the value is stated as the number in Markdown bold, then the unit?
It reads **1825** rpm
